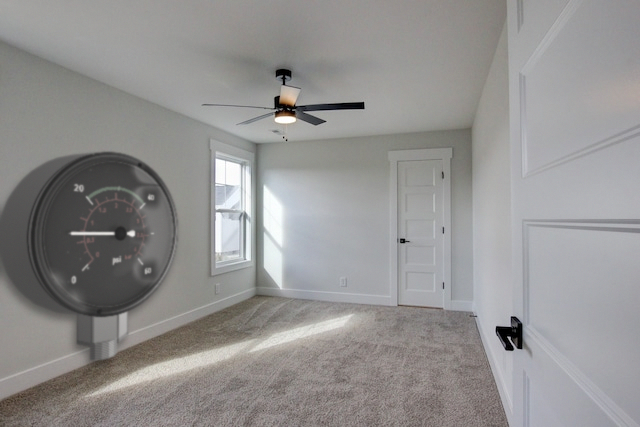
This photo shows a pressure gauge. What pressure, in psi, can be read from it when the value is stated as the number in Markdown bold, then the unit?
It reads **10** psi
